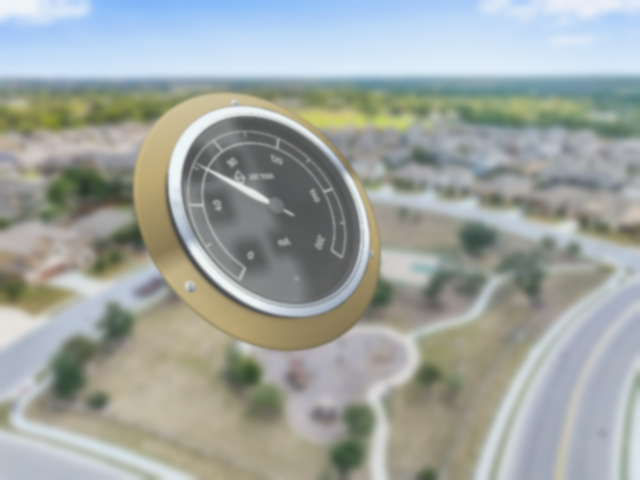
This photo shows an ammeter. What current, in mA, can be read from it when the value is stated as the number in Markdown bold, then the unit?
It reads **60** mA
